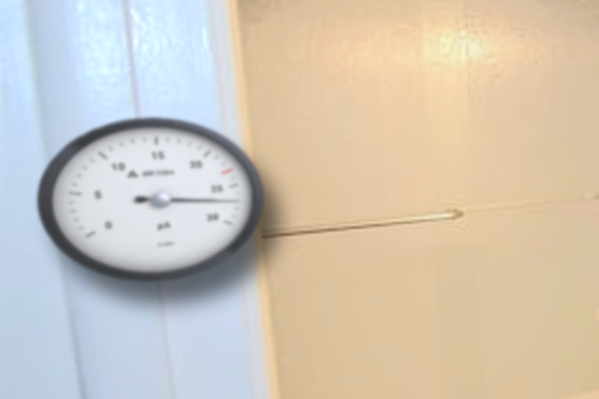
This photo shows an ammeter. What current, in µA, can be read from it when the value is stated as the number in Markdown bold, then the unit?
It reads **27** µA
